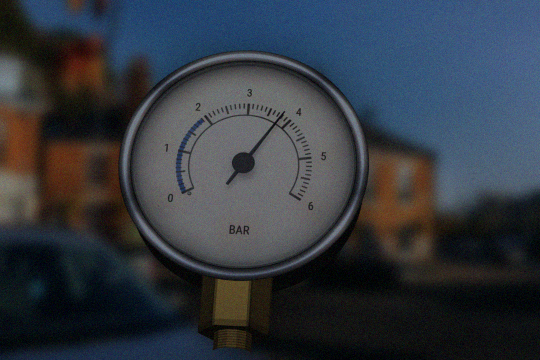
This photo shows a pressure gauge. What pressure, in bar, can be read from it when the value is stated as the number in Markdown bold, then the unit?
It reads **3.8** bar
